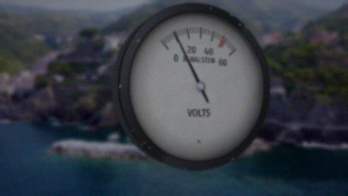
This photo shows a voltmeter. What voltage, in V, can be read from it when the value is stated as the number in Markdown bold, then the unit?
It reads **10** V
